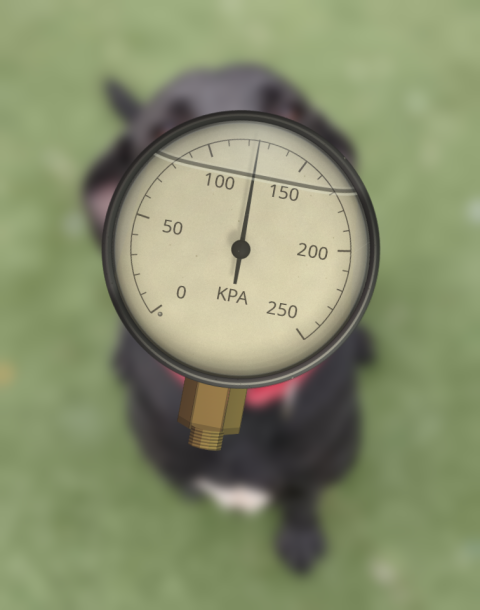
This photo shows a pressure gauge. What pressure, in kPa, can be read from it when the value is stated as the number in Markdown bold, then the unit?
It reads **125** kPa
